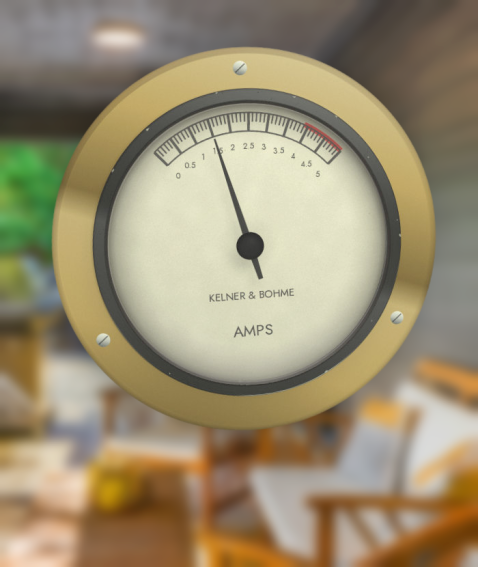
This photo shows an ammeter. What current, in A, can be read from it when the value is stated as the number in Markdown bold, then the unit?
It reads **1.5** A
